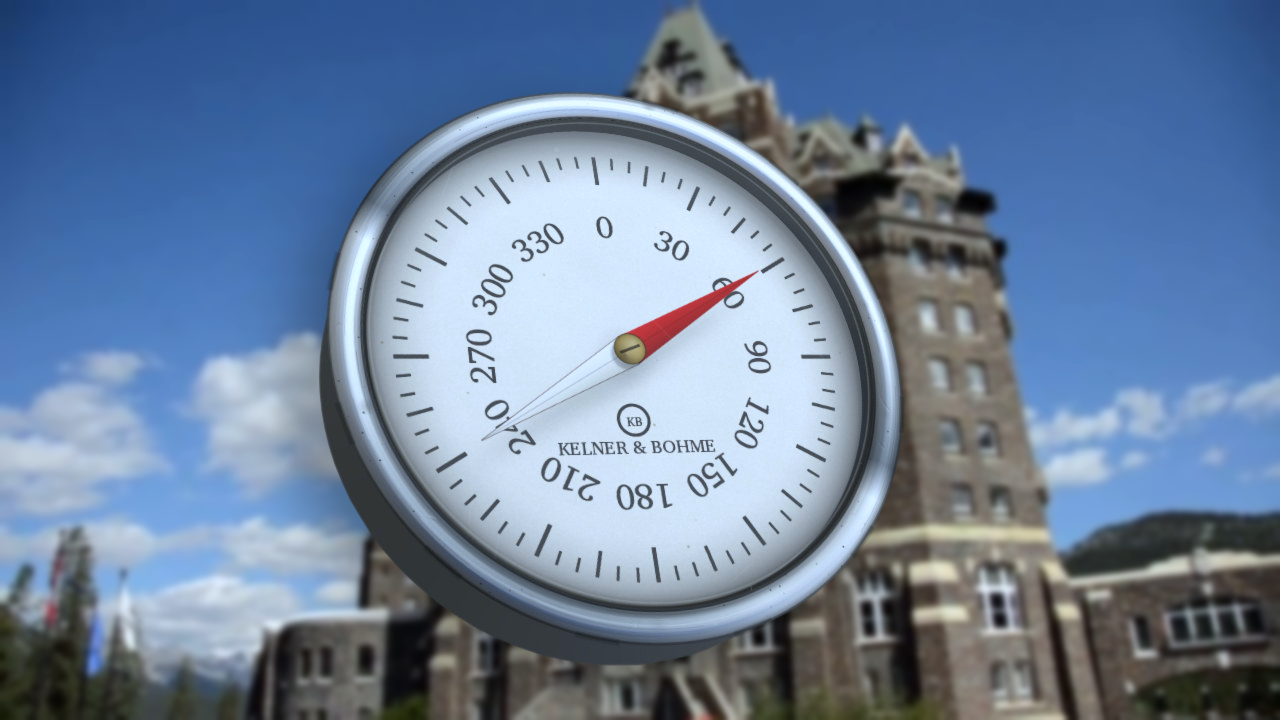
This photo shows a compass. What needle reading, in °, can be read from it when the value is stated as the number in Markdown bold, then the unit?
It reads **60** °
